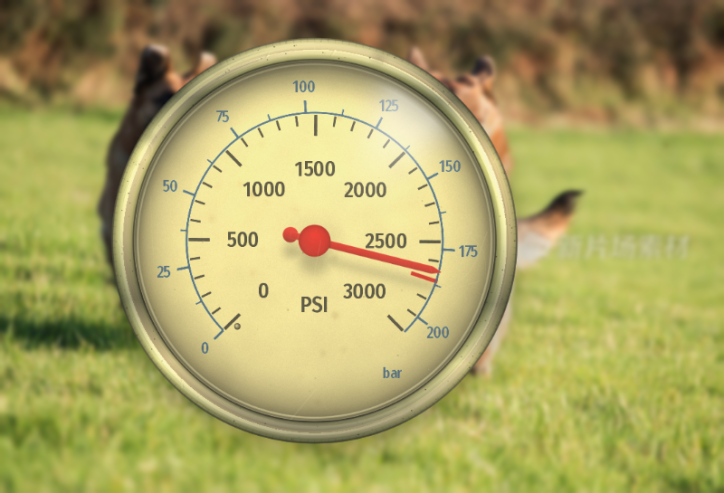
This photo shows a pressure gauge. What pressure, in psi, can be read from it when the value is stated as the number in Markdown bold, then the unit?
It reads **2650** psi
